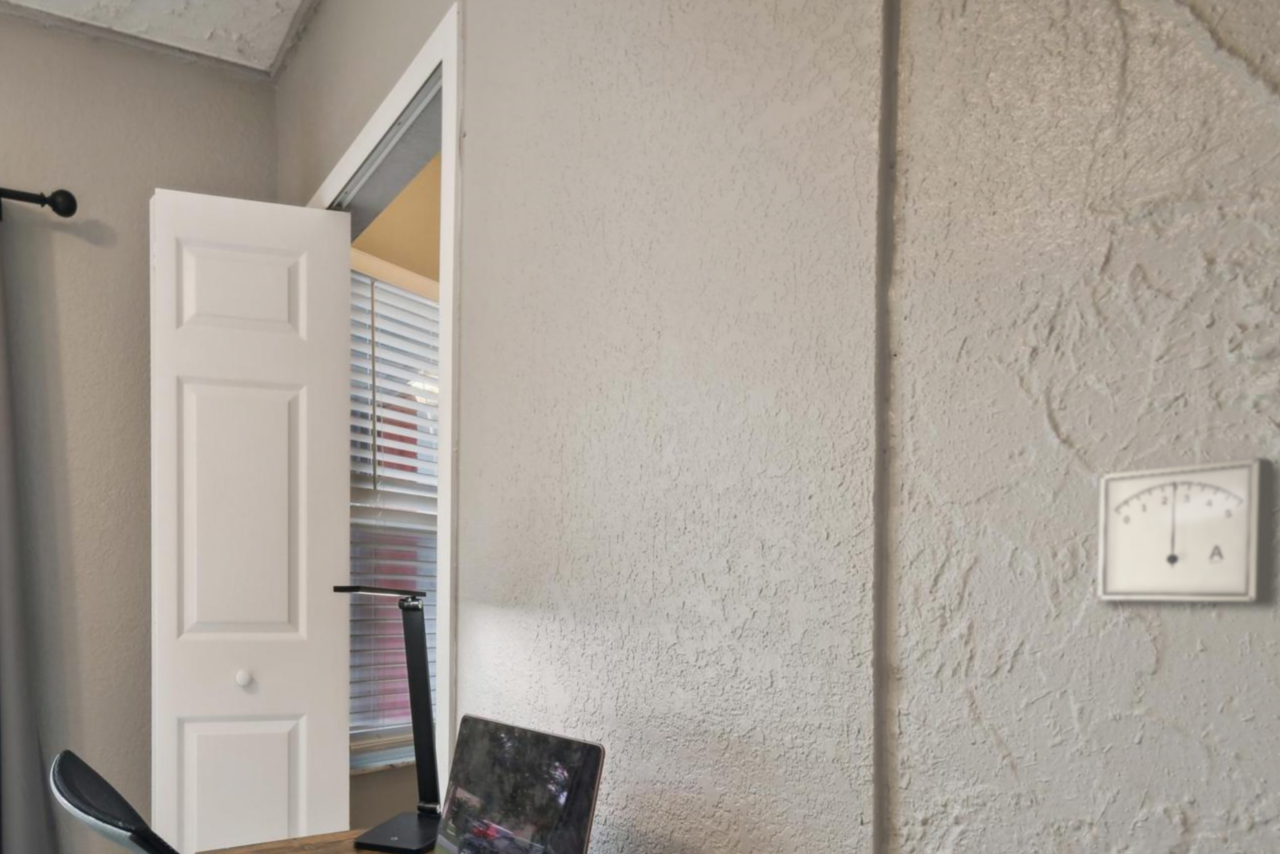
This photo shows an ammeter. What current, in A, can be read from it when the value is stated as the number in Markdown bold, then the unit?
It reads **2.5** A
